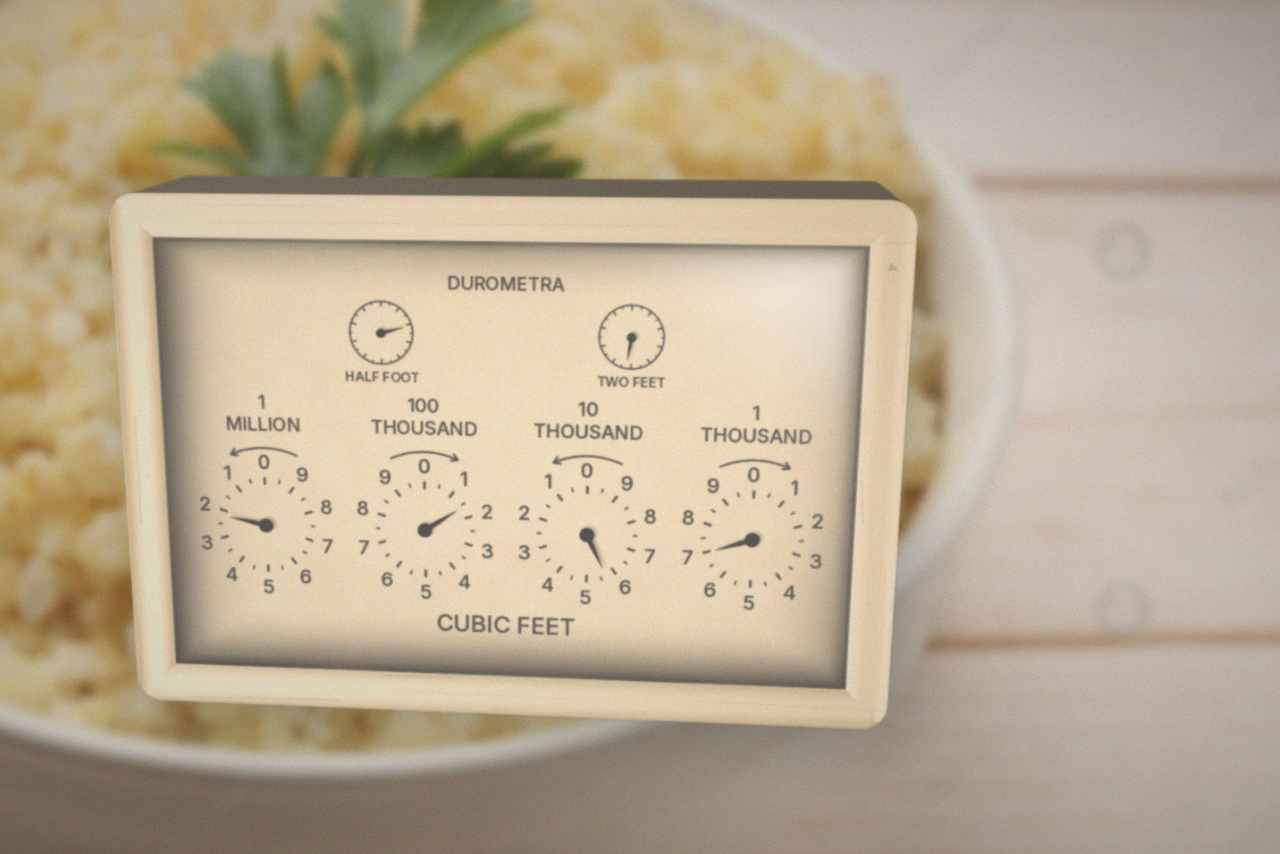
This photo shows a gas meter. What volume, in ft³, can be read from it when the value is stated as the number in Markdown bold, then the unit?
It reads **215700** ft³
